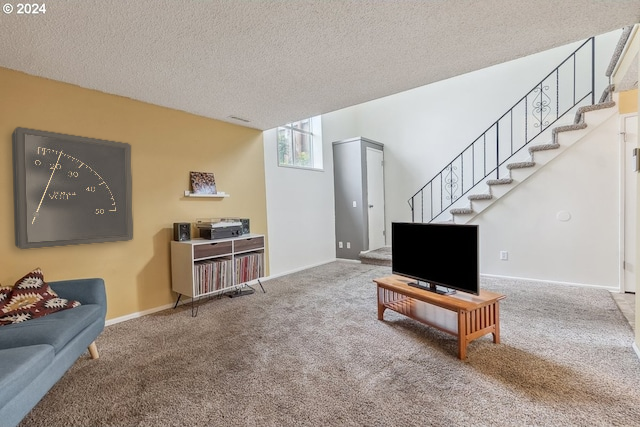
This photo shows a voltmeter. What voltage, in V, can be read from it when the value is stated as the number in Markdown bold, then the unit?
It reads **20** V
